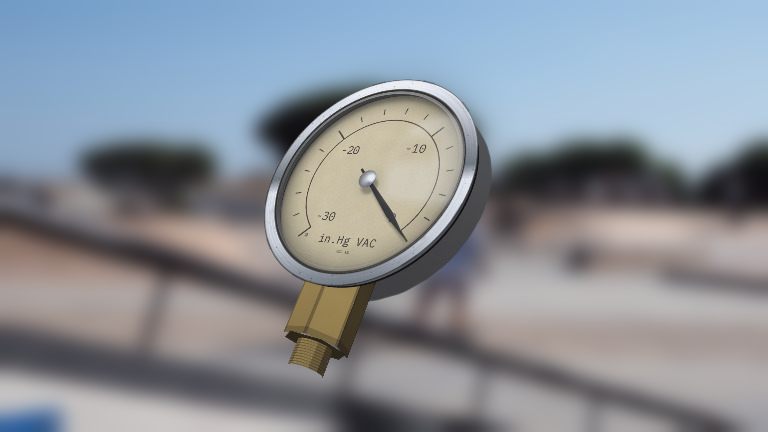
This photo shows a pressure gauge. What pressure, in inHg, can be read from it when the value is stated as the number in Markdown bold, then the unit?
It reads **0** inHg
